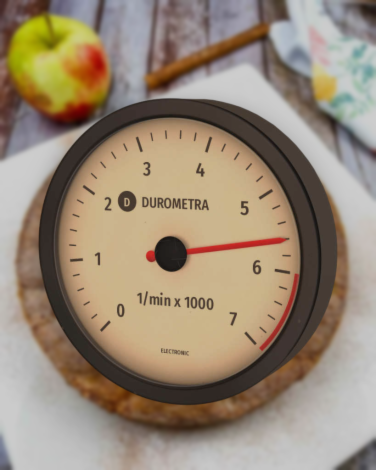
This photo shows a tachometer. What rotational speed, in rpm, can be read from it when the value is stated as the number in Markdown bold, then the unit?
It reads **5600** rpm
